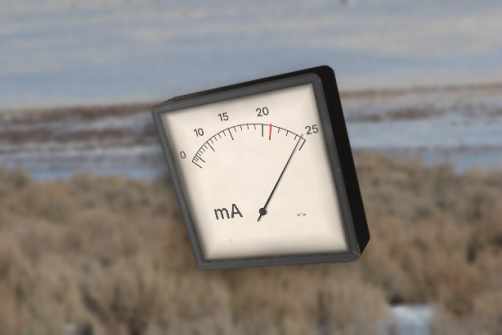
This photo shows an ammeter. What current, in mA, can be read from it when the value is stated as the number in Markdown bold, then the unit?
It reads **24.5** mA
